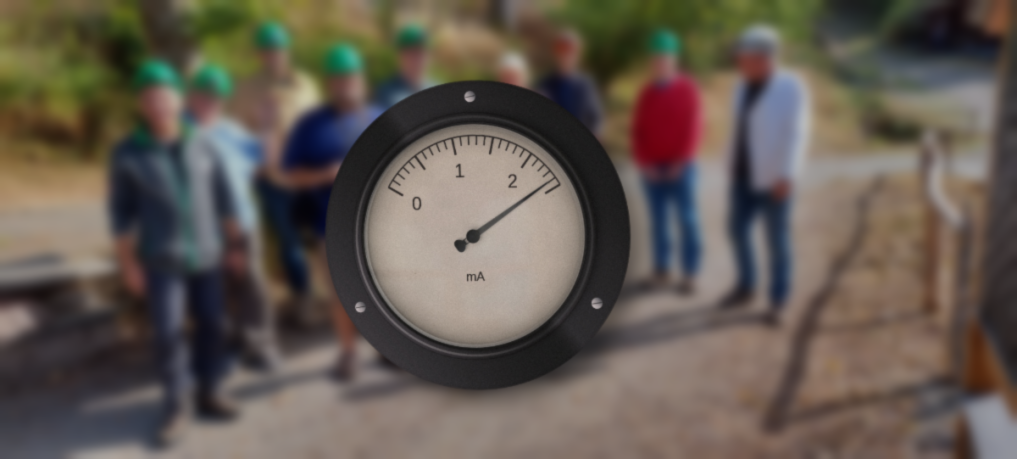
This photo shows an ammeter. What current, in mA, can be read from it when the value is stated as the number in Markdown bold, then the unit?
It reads **2.4** mA
